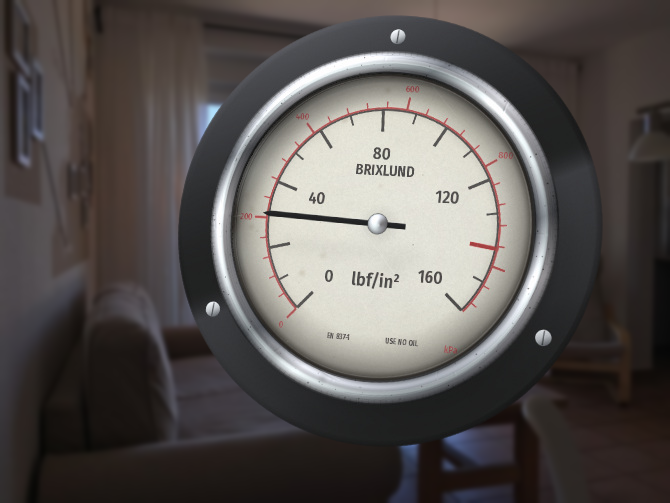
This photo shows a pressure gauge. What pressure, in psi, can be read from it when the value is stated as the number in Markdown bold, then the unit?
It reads **30** psi
